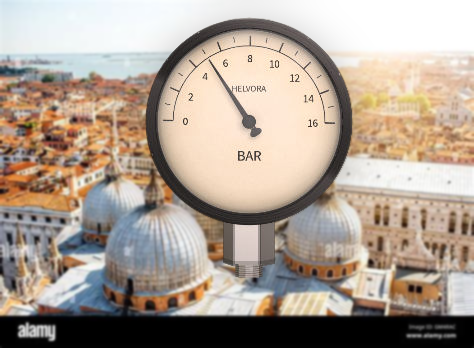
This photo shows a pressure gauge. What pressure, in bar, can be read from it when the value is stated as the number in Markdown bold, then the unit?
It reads **5** bar
